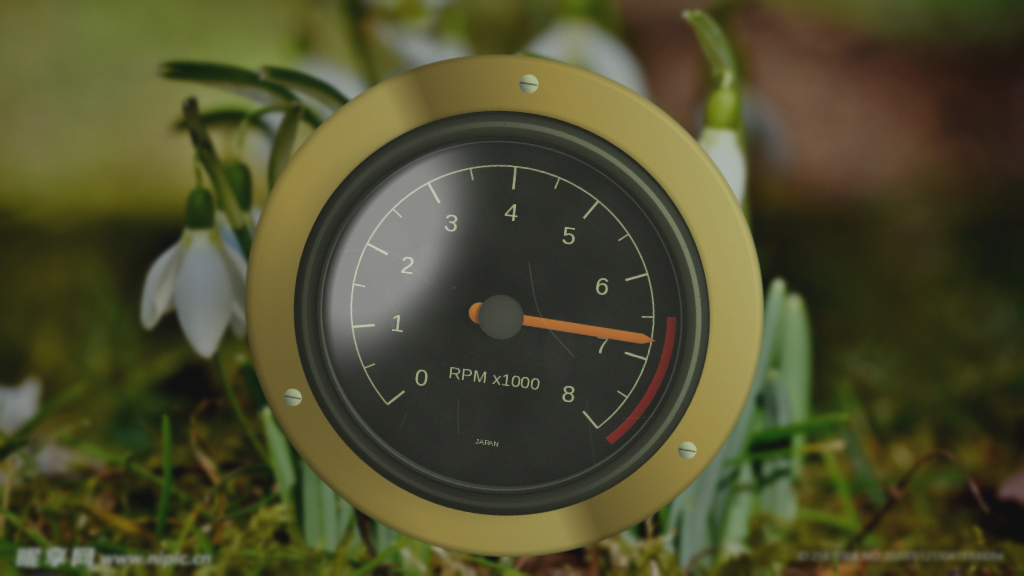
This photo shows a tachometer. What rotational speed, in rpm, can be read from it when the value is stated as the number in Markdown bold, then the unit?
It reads **6750** rpm
